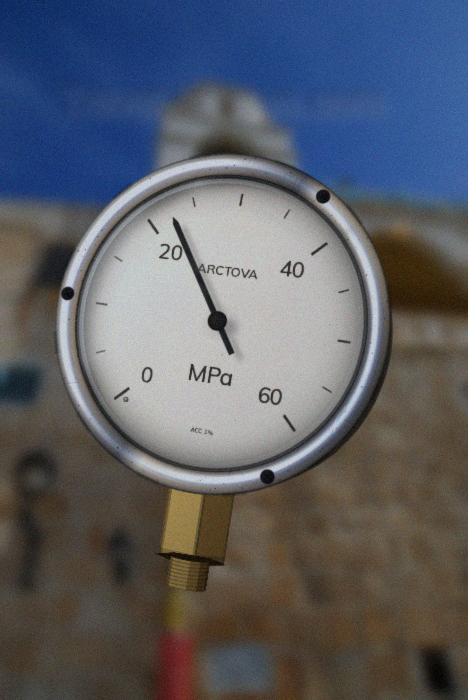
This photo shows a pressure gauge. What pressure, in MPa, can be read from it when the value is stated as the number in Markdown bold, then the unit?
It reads **22.5** MPa
